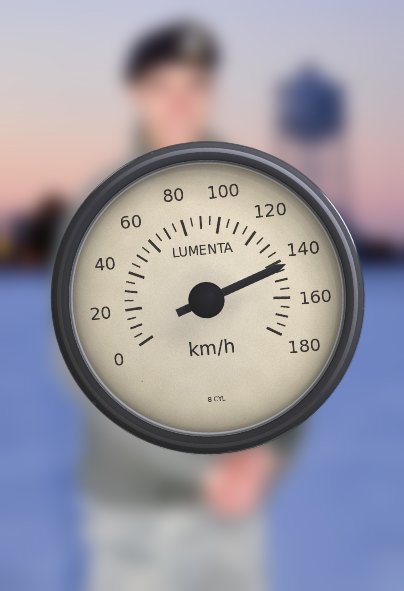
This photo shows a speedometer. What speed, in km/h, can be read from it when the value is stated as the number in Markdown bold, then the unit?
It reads **142.5** km/h
